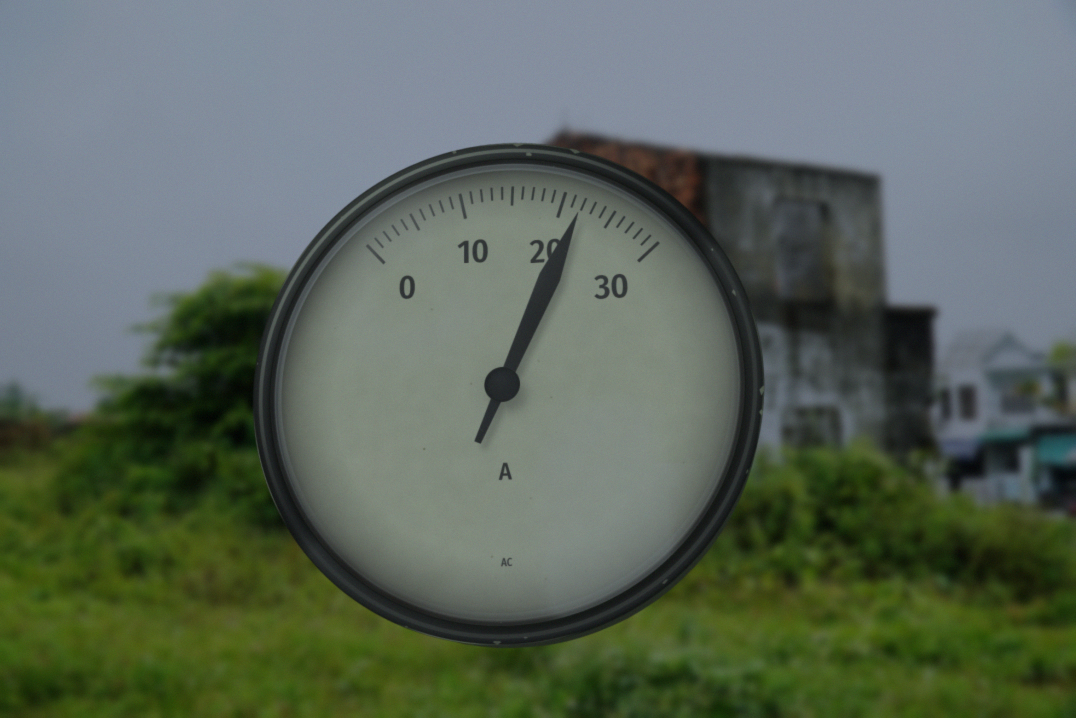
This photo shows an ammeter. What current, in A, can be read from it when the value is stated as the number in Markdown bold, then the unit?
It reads **22** A
